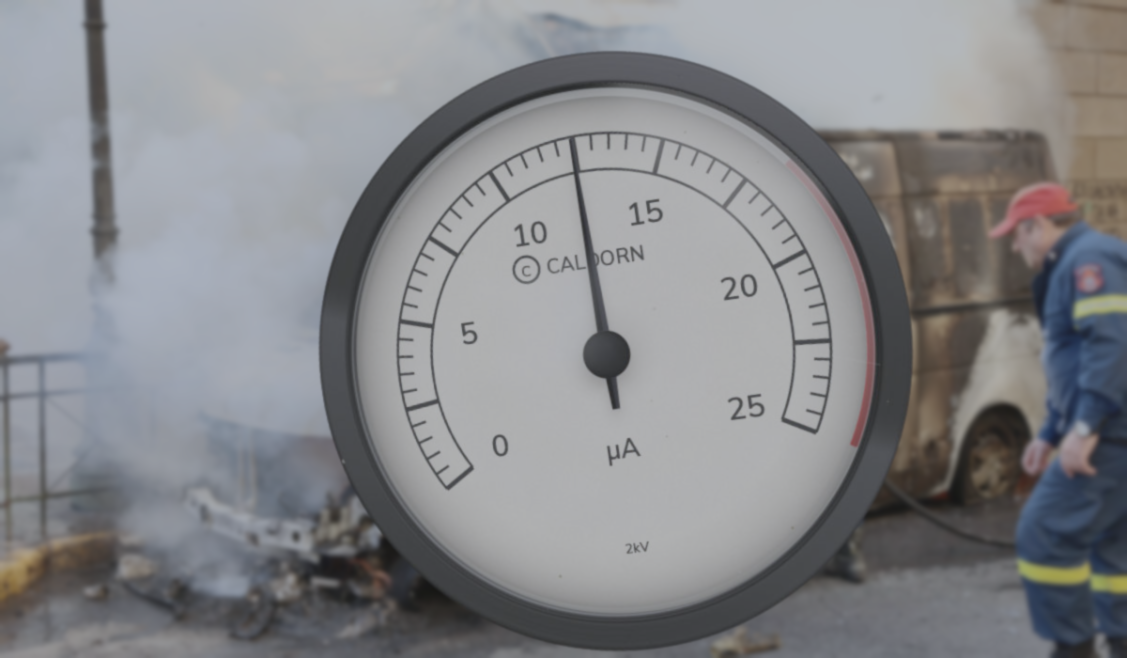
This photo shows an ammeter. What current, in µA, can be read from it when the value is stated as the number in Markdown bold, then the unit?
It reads **12.5** µA
